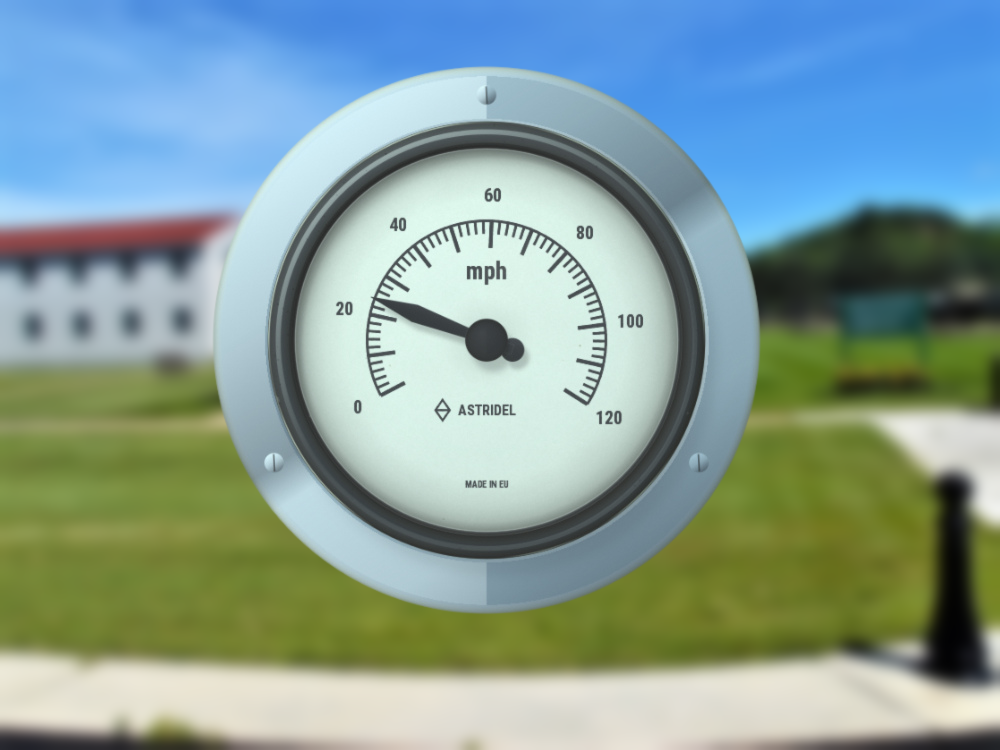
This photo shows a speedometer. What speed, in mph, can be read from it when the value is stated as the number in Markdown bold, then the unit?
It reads **24** mph
